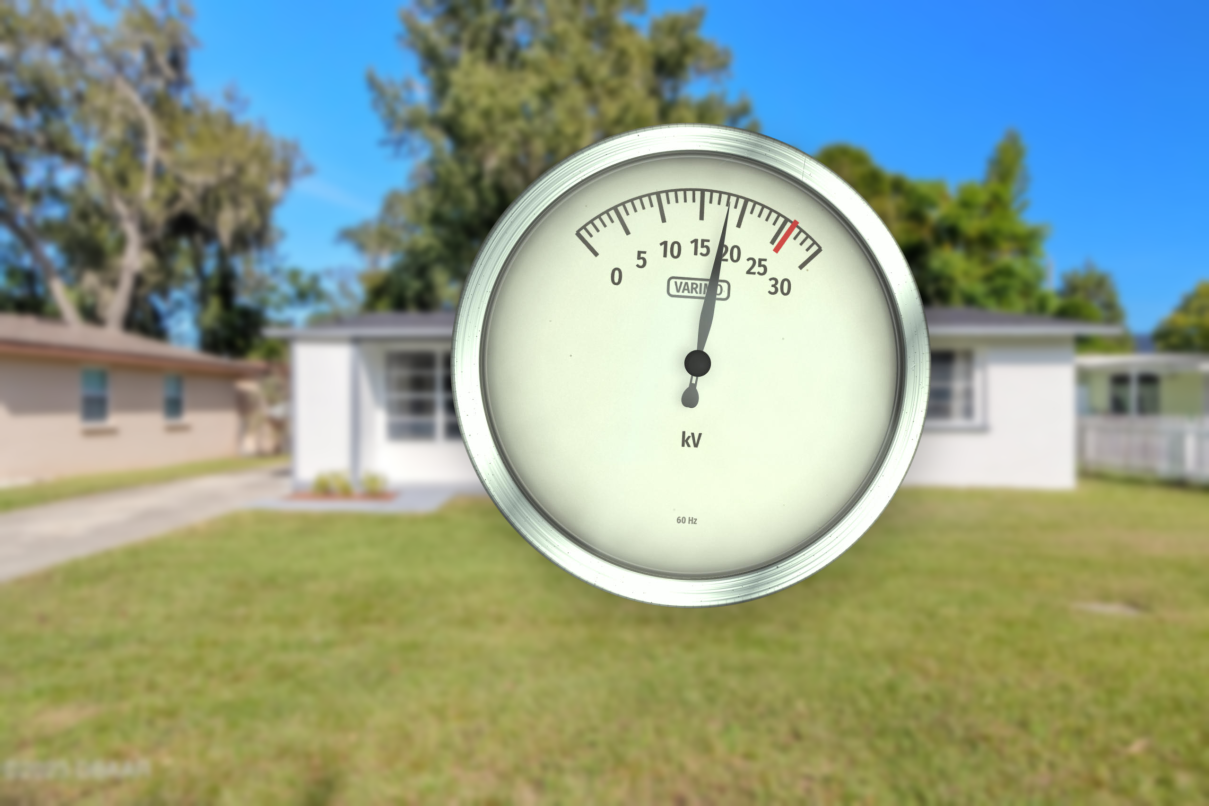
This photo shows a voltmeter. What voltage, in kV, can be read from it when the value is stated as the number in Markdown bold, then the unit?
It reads **18** kV
